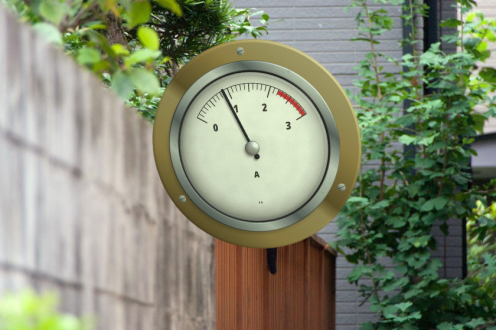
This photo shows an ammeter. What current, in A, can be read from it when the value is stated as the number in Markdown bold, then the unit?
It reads **0.9** A
